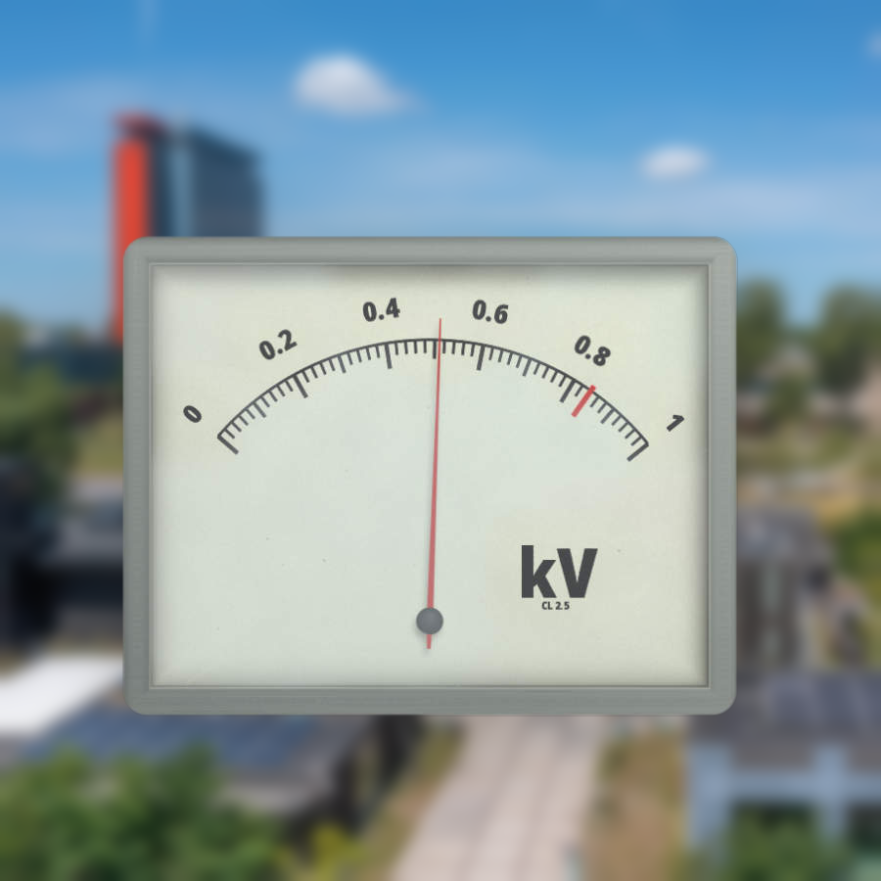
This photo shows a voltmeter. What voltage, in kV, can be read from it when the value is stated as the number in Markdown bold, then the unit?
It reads **0.51** kV
